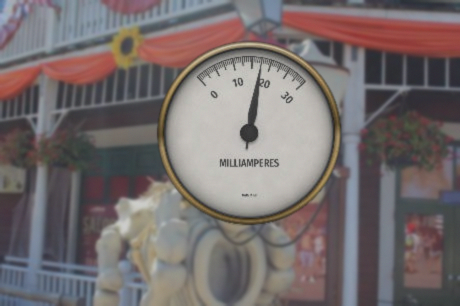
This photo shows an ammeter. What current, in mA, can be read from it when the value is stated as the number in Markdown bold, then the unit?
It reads **17.5** mA
